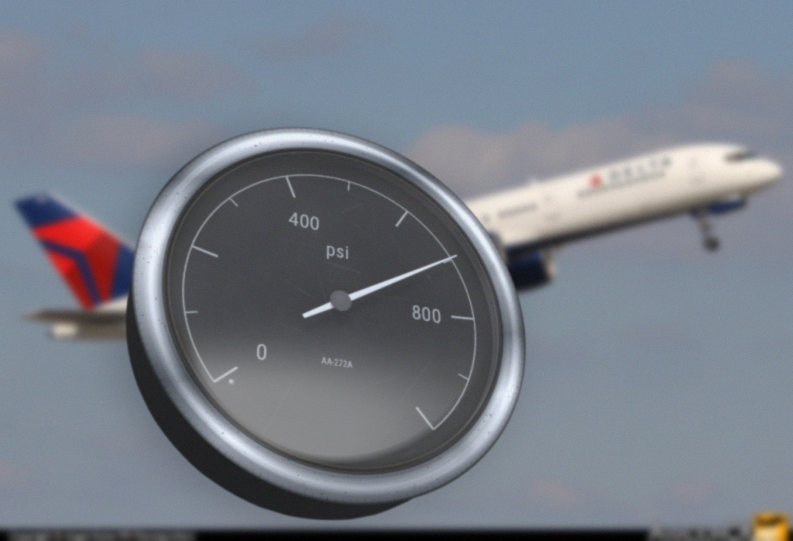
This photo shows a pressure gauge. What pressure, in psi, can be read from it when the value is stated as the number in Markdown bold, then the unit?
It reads **700** psi
